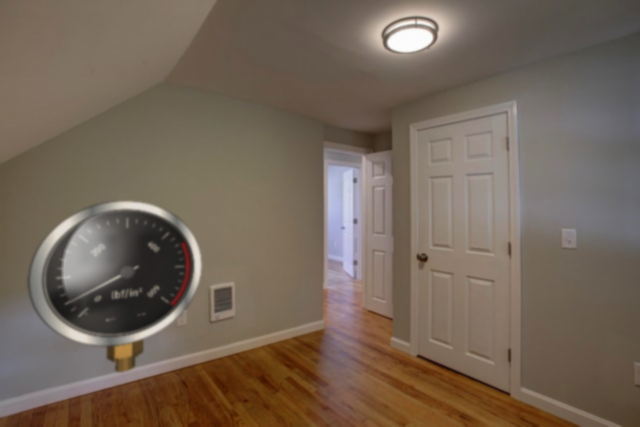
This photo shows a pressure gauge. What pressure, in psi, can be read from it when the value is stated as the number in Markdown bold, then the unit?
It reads **40** psi
